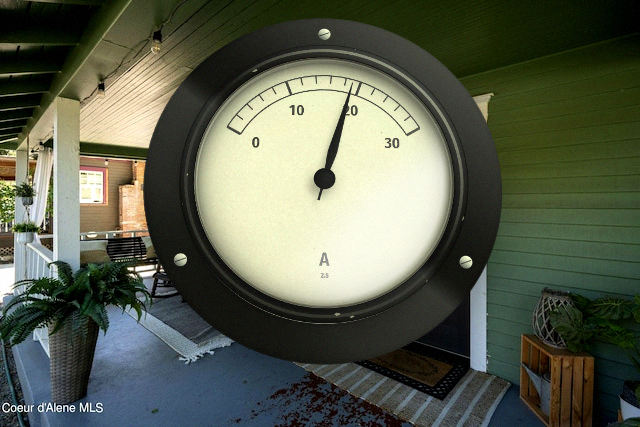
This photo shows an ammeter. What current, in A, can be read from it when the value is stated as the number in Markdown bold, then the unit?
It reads **19** A
